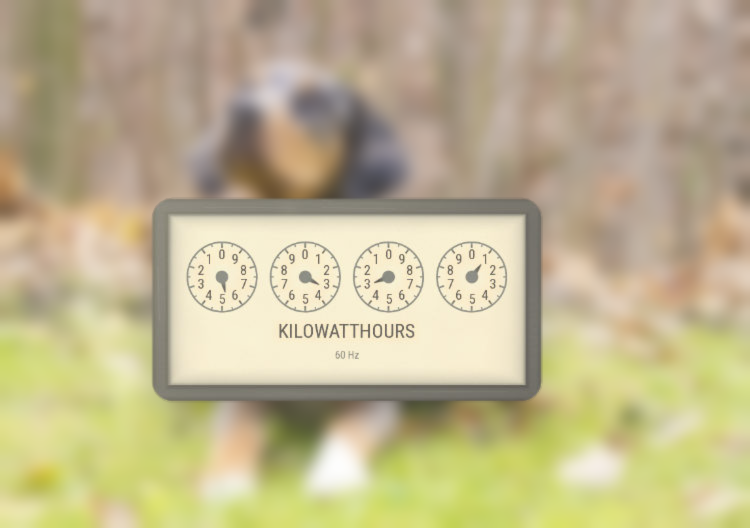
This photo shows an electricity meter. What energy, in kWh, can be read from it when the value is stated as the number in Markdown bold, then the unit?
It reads **5331** kWh
